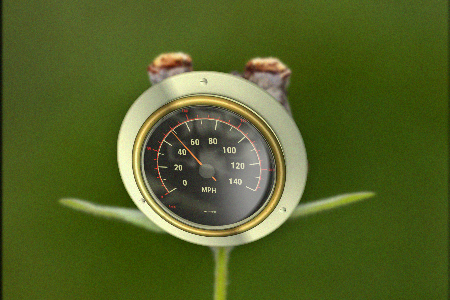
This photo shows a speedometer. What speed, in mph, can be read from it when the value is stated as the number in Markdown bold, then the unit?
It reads **50** mph
